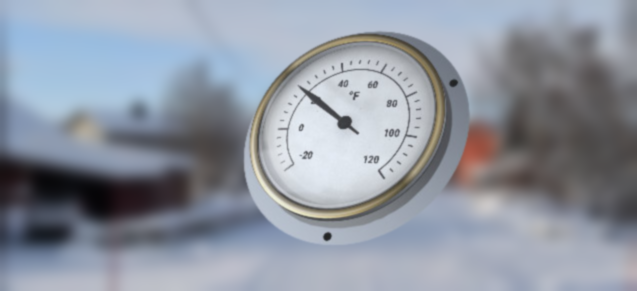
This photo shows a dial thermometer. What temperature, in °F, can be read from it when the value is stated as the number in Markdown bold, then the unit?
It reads **20** °F
